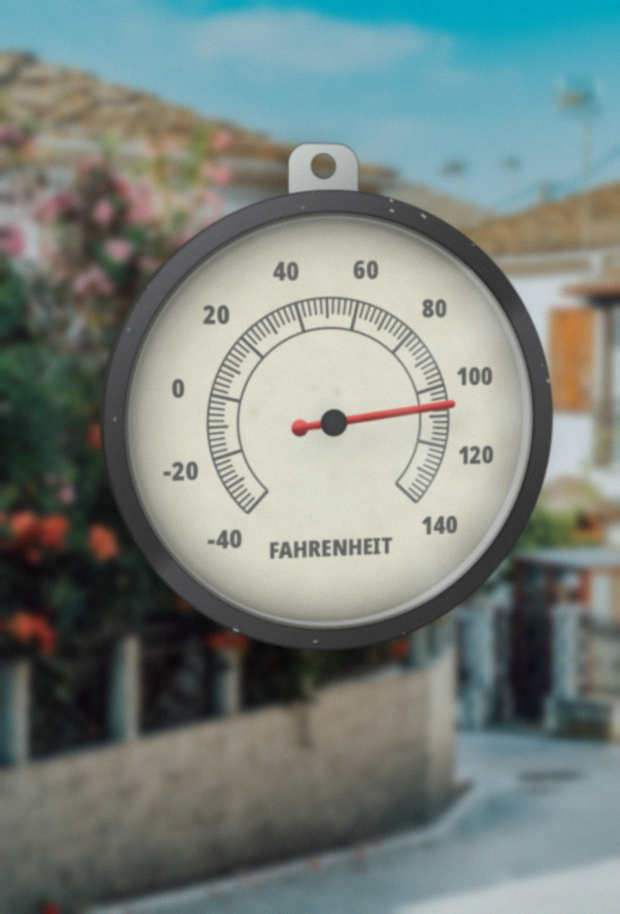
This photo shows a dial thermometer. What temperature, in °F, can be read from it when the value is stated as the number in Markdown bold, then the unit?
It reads **106** °F
